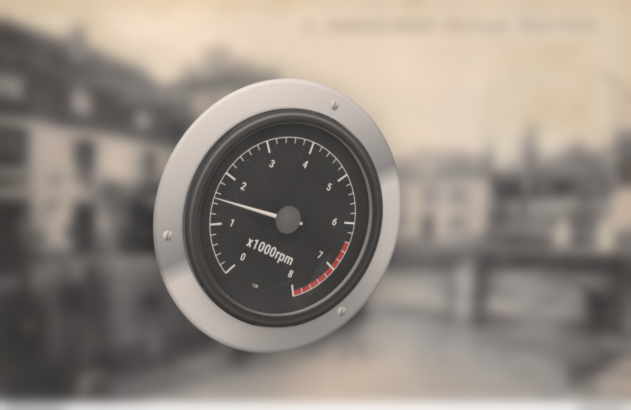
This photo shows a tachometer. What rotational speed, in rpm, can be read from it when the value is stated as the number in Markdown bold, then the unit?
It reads **1500** rpm
